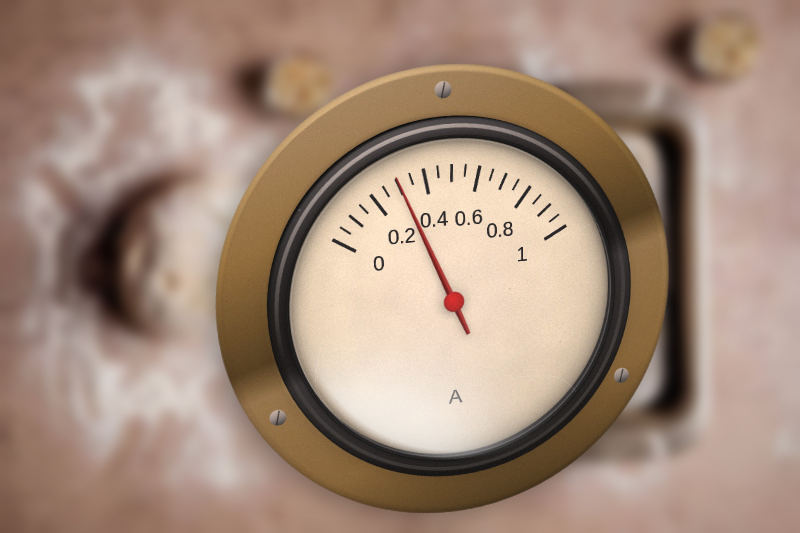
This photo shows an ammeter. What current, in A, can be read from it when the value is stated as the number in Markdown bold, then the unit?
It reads **0.3** A
